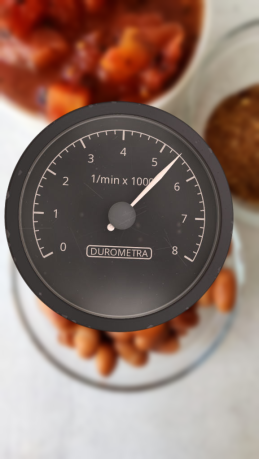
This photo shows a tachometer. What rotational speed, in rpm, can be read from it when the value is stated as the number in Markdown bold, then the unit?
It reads **5400** rpm
